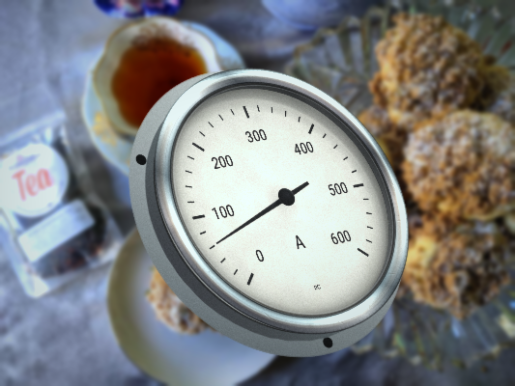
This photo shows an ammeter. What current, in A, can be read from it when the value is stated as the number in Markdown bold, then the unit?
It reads **60** A
